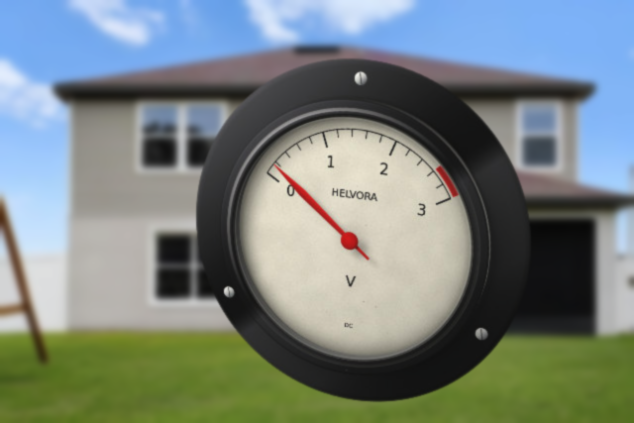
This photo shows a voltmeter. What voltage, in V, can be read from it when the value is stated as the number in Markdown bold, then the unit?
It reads **0.2** V
